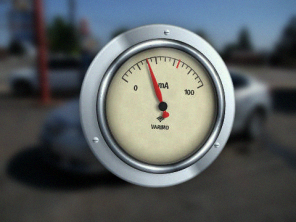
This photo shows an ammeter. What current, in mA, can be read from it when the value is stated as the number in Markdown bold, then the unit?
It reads **30** mA
